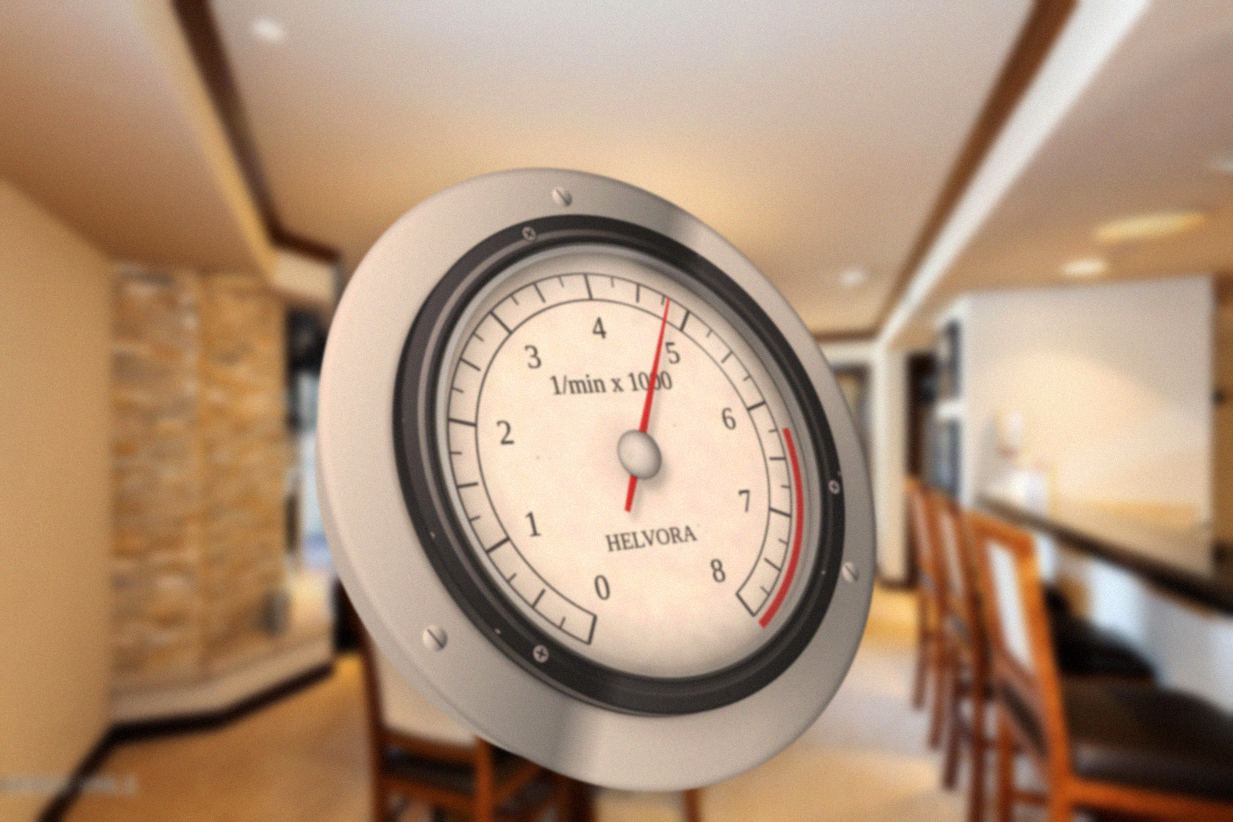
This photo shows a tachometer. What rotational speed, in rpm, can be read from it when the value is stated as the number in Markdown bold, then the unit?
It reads **4750** rpm
